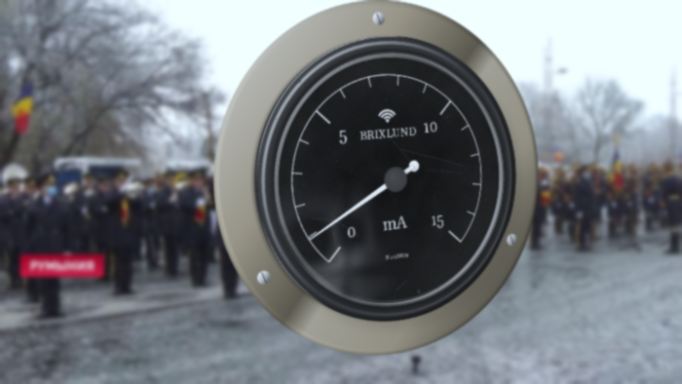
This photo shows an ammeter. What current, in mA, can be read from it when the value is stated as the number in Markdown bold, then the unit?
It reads **1** mA
